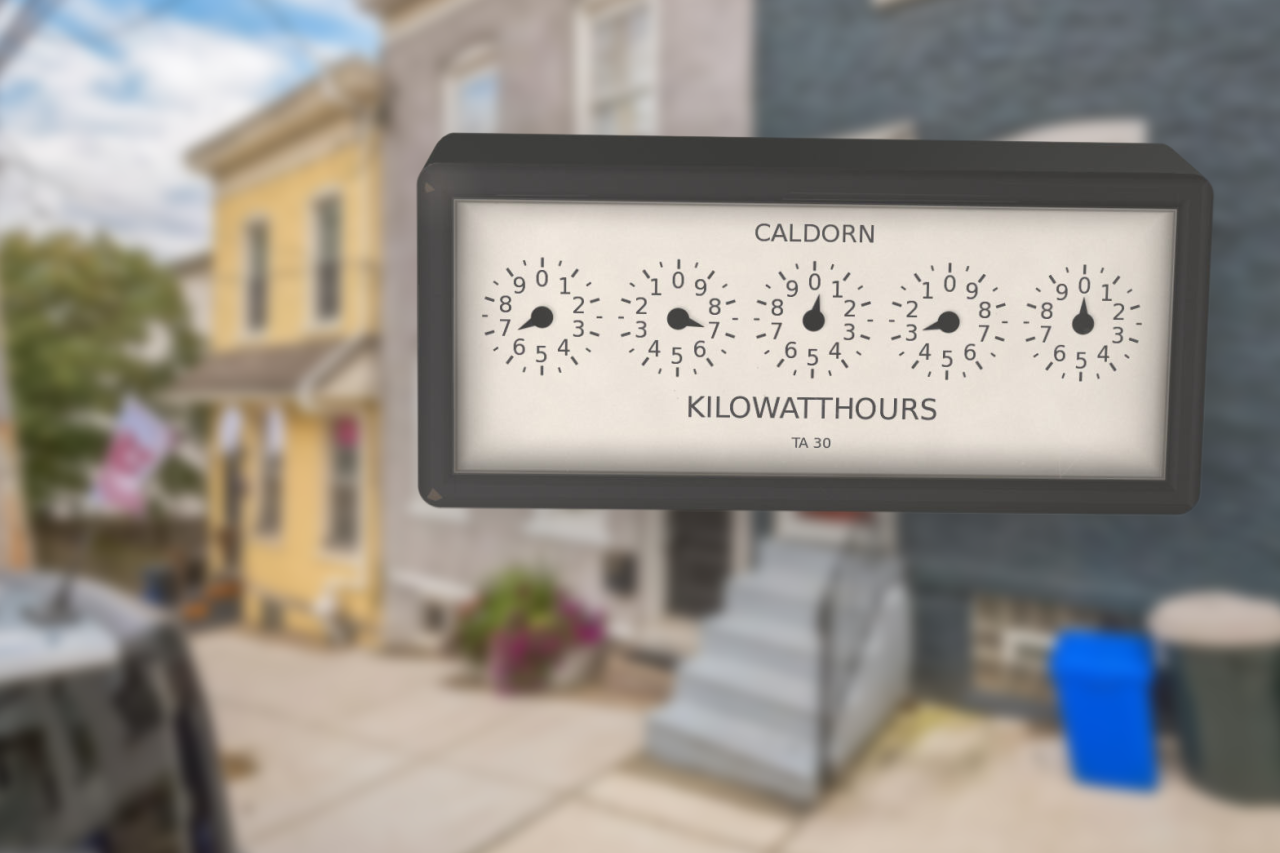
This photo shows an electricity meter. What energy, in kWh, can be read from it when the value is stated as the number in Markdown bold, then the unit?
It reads **67030** kWh
